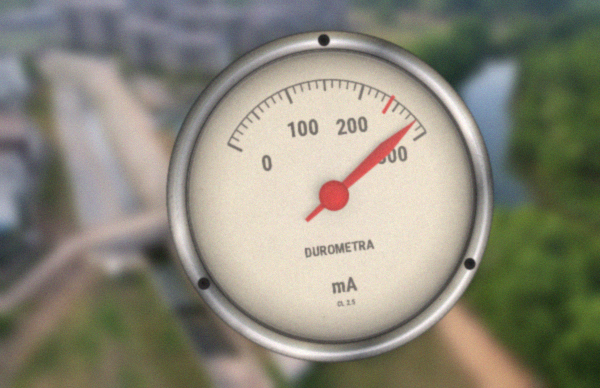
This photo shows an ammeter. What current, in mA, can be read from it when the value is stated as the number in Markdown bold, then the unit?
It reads **280** mA
